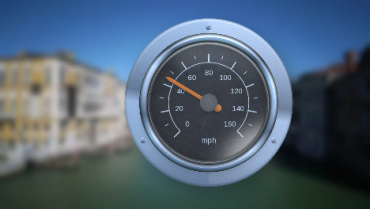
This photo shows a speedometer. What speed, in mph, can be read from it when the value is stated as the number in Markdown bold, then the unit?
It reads **45** mph
